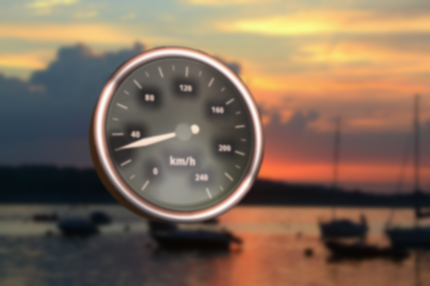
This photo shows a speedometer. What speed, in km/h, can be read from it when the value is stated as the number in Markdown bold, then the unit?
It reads **30** km/h
